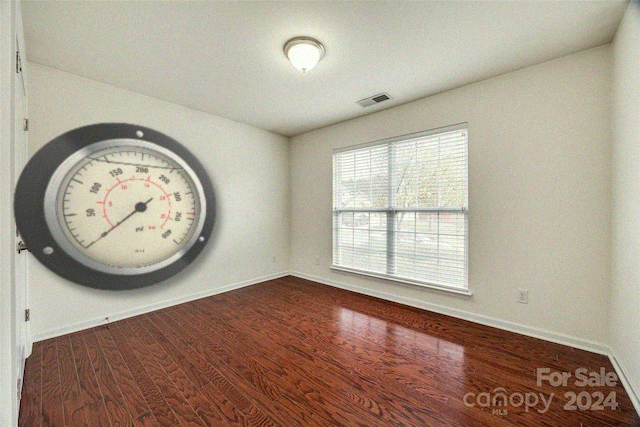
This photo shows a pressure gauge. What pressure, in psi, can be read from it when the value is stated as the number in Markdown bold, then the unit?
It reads **0** psi
